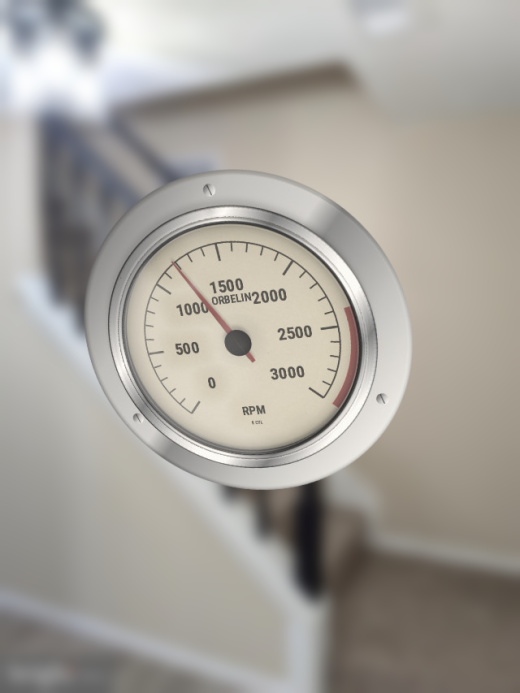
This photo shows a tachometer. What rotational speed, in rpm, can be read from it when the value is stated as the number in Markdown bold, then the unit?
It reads **1200** rpm
